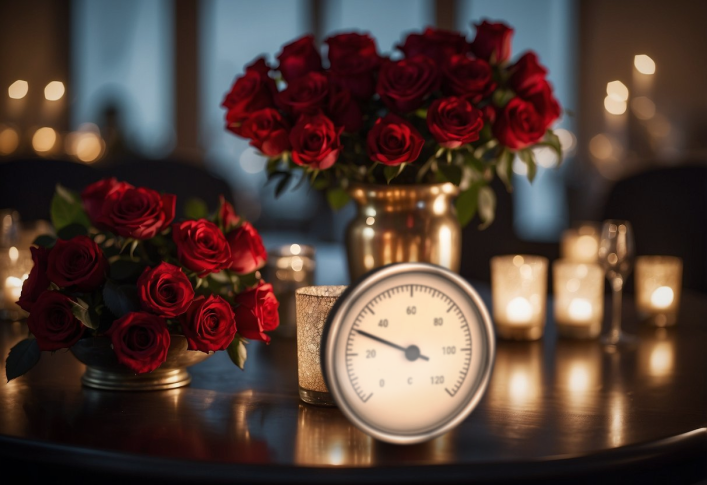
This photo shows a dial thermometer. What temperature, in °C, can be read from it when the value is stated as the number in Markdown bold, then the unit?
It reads **30** °C
